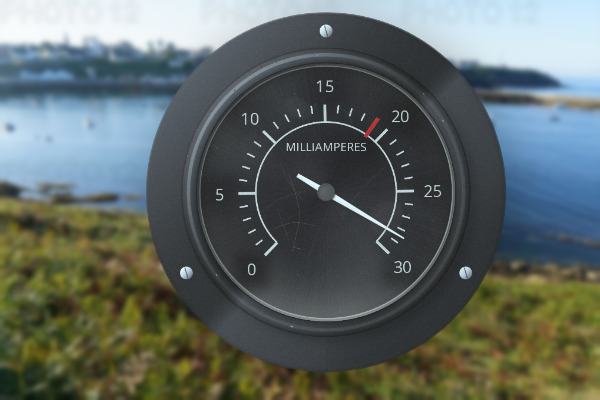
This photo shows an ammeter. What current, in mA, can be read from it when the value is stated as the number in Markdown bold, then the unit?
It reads **28.5** mA
